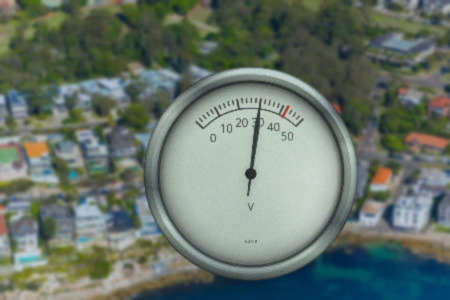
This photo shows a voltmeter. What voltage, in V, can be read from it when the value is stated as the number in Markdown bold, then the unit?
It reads **30** V
